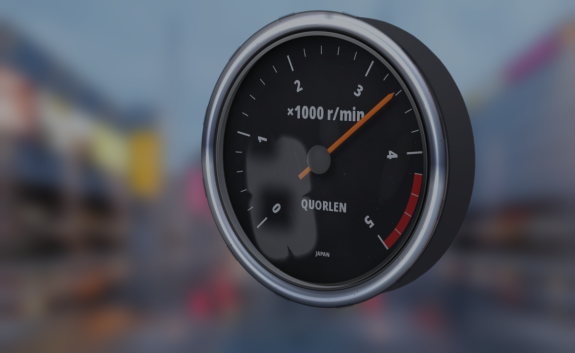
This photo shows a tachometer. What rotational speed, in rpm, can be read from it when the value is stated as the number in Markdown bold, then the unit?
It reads **3400** rpm
